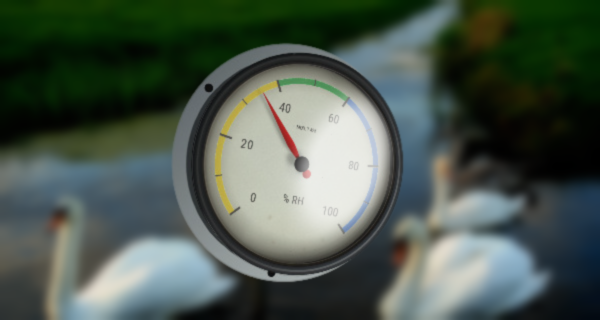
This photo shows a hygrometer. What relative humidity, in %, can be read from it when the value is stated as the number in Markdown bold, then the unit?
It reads **35** %
